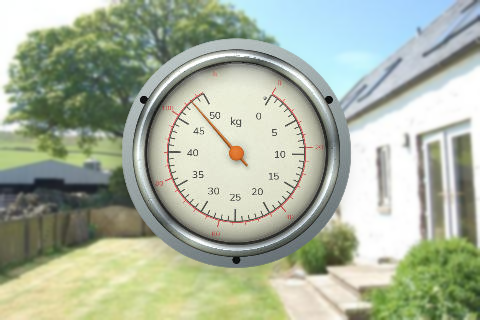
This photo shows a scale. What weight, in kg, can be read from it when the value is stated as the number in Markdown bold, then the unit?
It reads **48** kg
